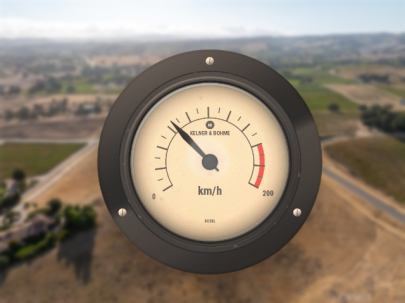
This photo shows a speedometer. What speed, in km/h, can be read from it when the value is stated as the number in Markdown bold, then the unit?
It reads **65** km/h
